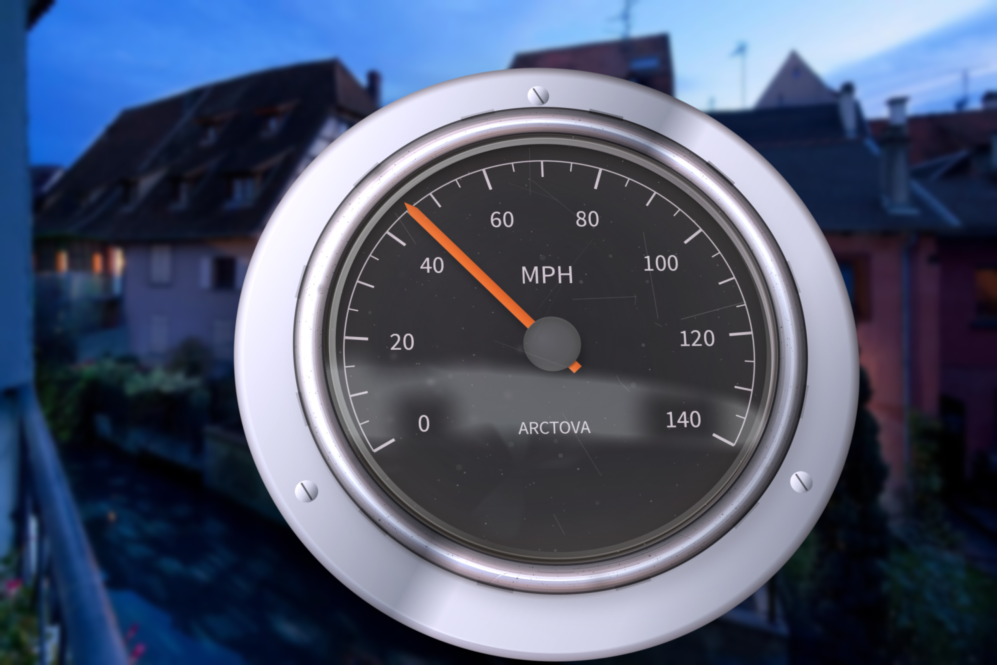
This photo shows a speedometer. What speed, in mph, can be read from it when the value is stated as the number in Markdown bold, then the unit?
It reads **45** mph
